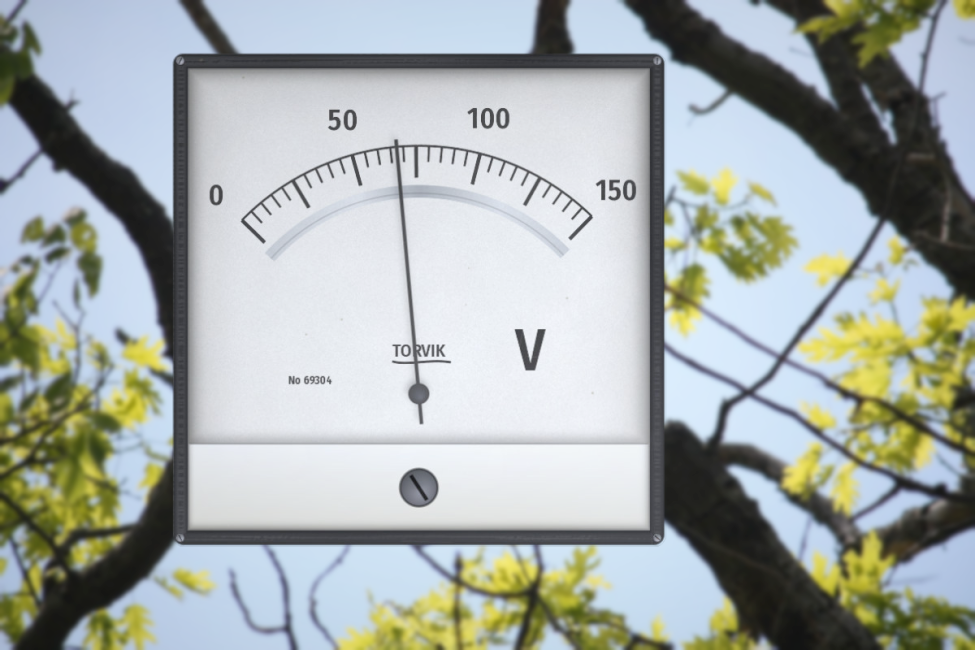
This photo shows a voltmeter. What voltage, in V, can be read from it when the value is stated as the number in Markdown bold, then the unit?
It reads **67.5** V
